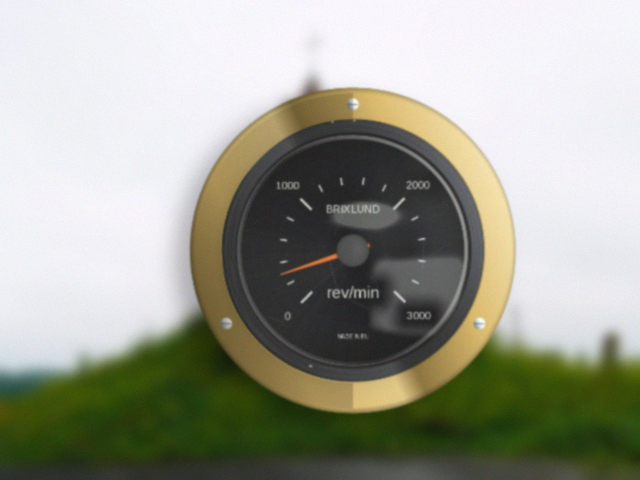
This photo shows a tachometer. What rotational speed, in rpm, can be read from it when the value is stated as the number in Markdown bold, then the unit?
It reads **300** rpm
